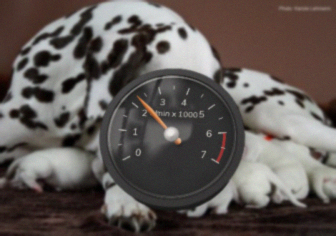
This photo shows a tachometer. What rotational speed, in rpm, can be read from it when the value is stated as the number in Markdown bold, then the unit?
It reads **2250** rpm
